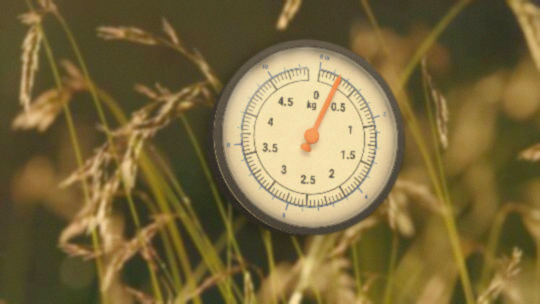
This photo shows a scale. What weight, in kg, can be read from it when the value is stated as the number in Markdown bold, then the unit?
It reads **0.25** kg
